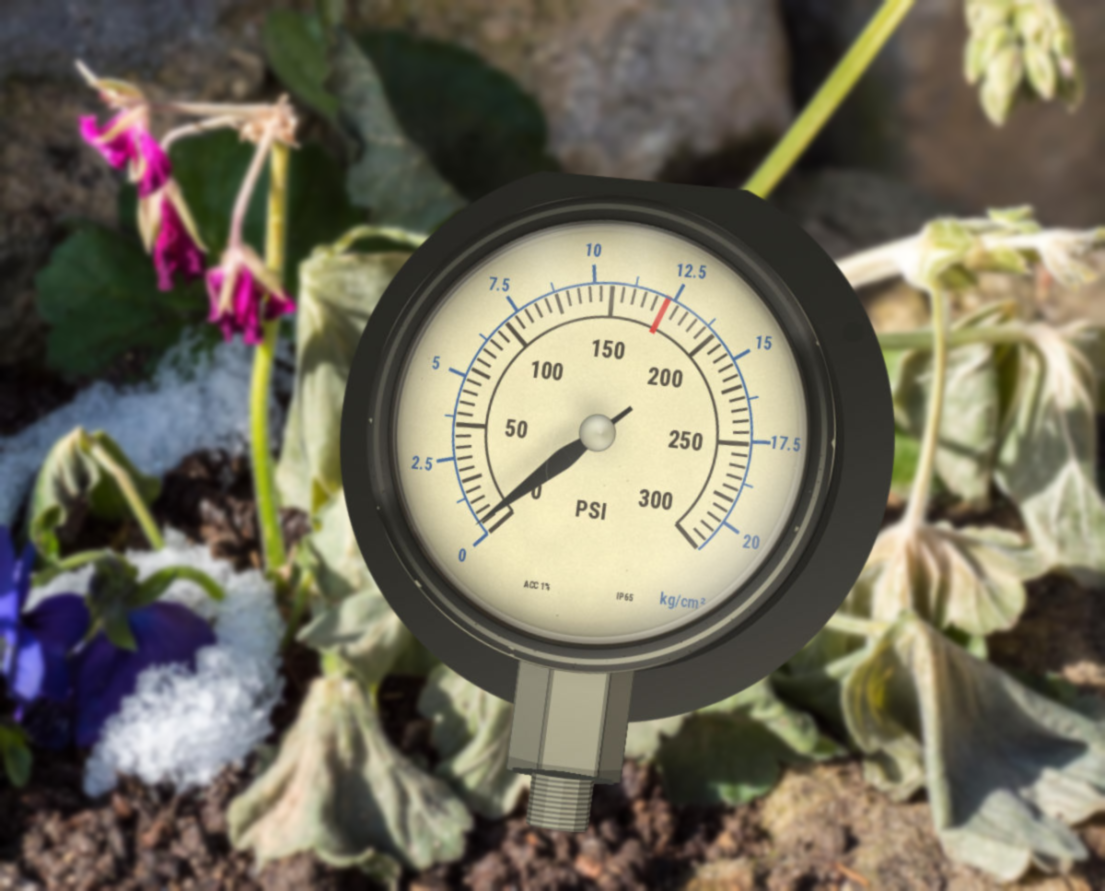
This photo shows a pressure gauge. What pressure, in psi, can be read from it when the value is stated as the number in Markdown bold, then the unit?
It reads **5** psi
